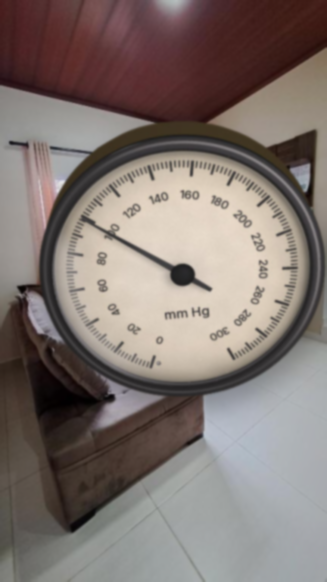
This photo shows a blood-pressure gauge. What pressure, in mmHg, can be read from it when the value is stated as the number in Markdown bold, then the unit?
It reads **100** mmHg
